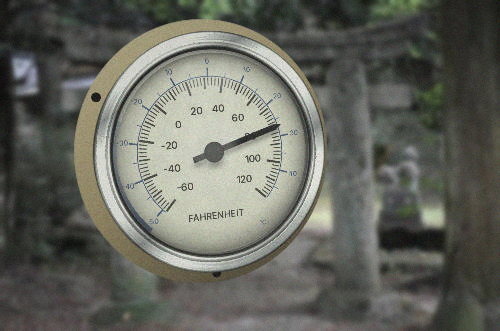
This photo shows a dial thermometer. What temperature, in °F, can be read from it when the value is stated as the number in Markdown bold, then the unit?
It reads **80** °F
